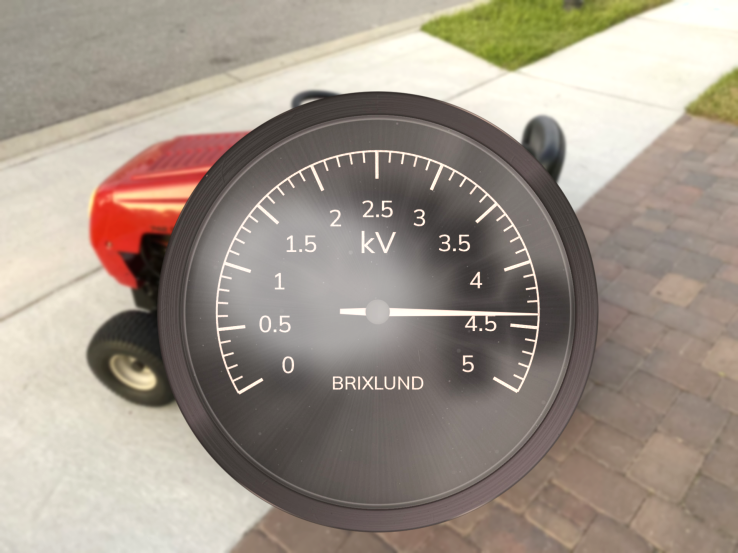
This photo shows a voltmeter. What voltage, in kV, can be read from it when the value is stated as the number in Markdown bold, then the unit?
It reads **4.4** kV
